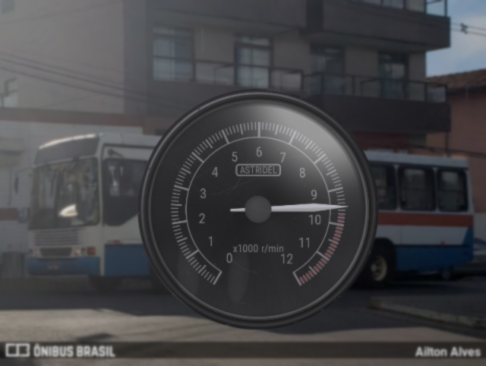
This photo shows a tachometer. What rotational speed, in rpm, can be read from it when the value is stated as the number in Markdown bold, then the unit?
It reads **9500** rpm
